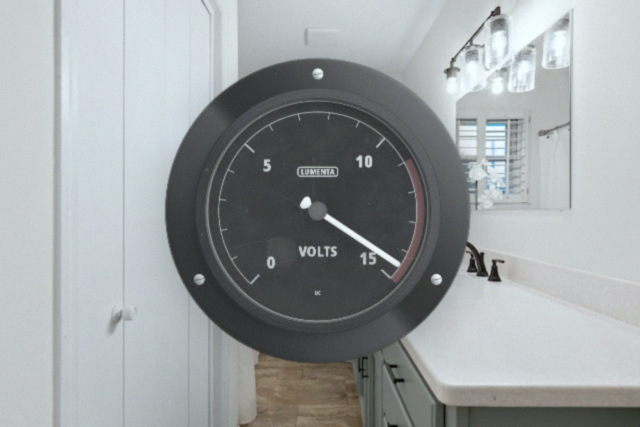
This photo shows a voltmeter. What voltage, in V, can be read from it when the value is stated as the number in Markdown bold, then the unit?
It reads **14.5** V
